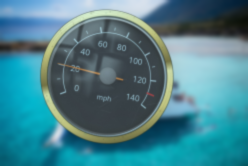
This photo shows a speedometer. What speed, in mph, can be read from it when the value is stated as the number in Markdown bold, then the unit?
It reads **20** mph
